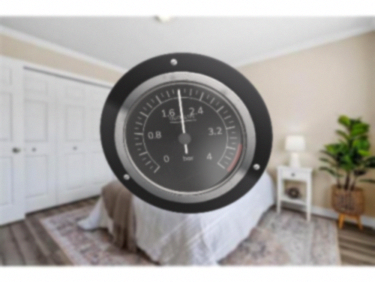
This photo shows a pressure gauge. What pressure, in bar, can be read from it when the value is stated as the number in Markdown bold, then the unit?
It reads **2** bar
